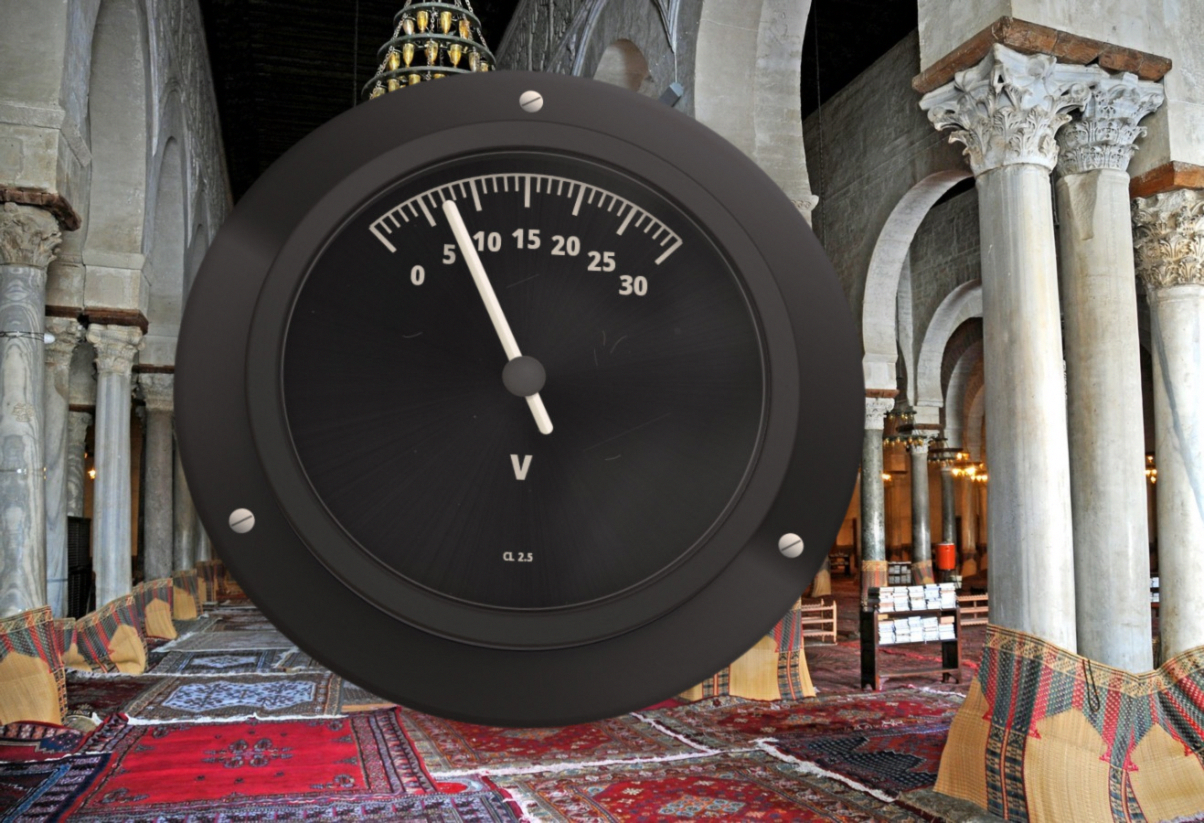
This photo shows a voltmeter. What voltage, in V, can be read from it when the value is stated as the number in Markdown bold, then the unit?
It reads **7** V
